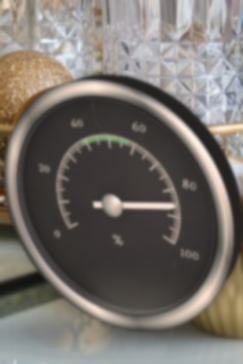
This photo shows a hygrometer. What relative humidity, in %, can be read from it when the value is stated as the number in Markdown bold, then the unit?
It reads **85** %
